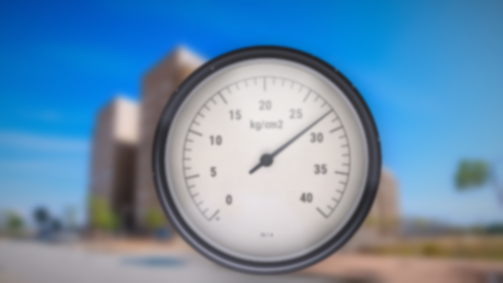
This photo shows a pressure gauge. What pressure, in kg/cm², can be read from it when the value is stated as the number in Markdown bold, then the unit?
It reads **28** kg/cm²
